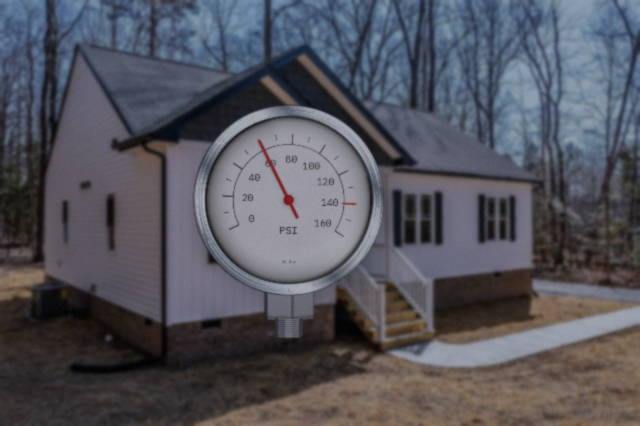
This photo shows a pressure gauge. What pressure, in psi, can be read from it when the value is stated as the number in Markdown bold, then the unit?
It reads **60** psi
